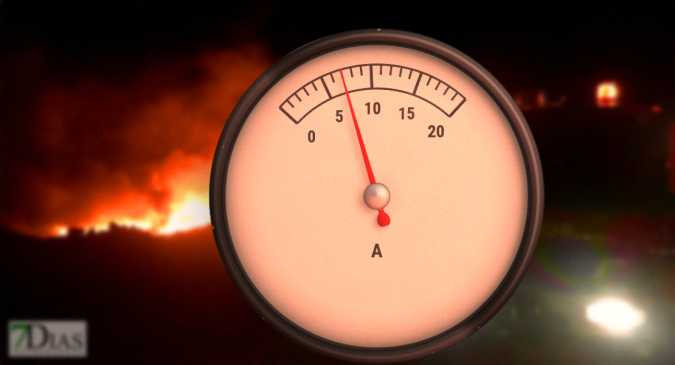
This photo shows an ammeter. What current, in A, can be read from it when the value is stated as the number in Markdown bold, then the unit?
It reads **7** A
